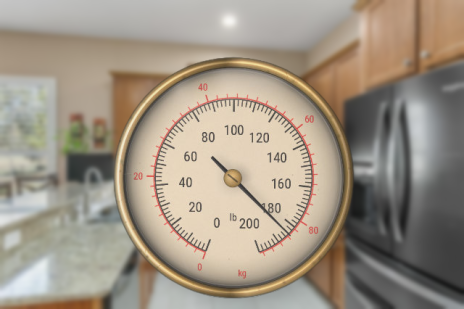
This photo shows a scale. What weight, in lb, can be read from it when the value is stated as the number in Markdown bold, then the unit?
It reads **184** lb
